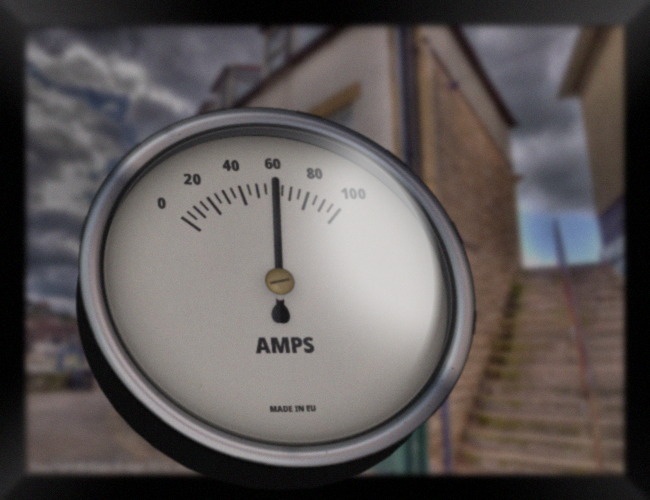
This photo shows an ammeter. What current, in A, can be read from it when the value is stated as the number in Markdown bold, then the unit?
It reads **60** A
